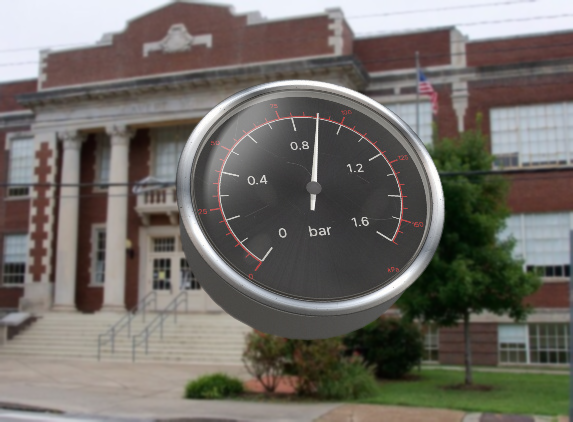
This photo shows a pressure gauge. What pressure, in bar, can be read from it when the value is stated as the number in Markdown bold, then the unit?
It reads **0.9** bar
